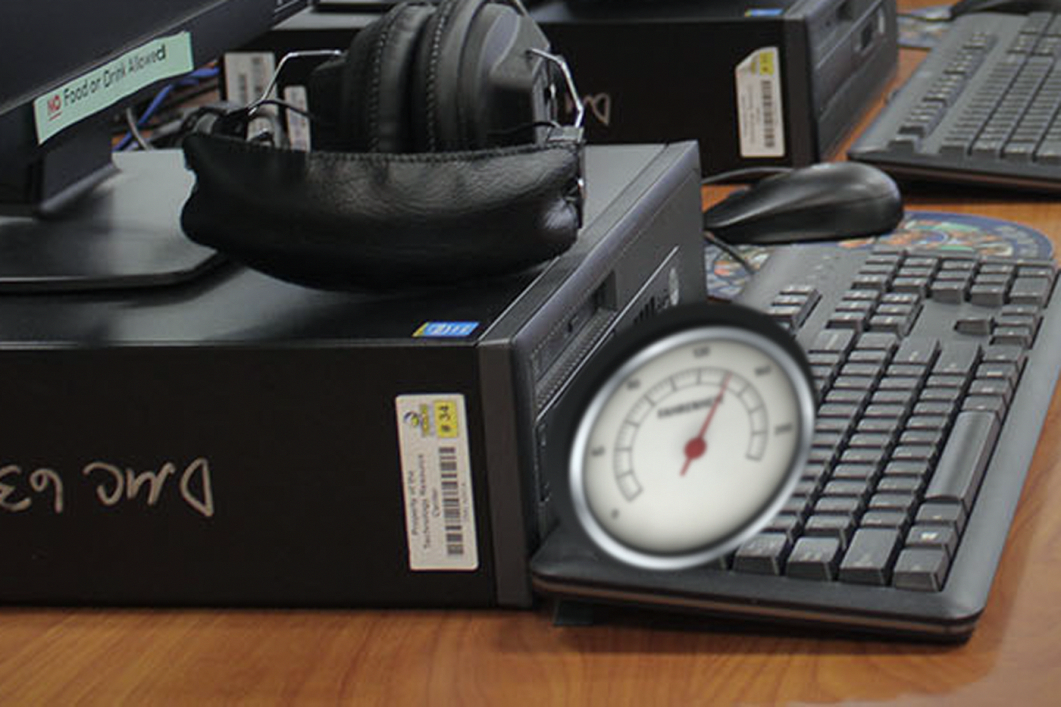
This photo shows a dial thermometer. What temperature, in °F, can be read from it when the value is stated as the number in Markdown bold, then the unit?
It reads **140** °F
